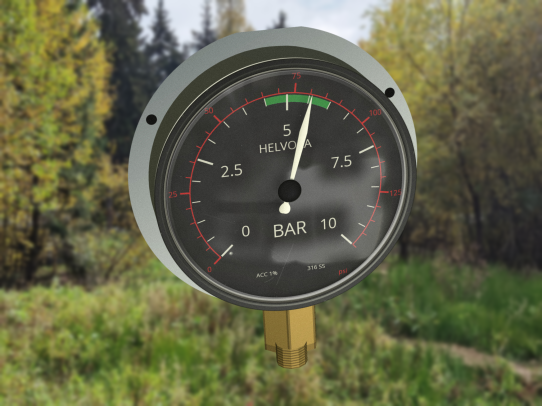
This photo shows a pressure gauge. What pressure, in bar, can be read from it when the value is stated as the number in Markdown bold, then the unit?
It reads **5.5** bar
